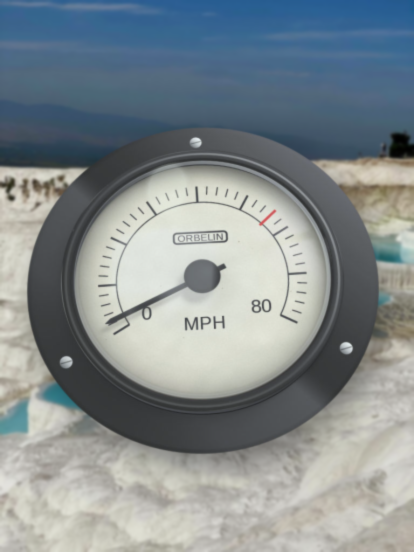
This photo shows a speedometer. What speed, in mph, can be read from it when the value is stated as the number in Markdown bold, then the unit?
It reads **2** mph
